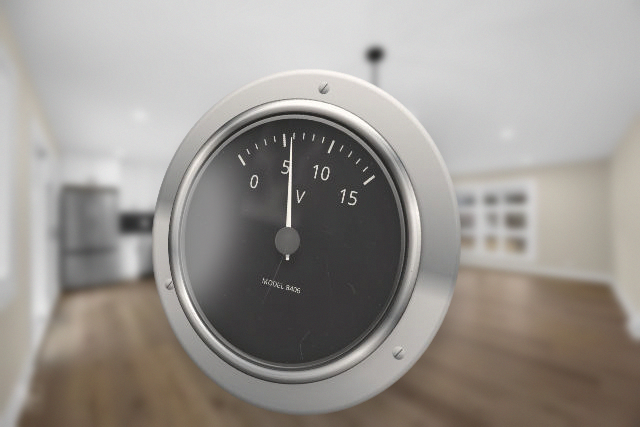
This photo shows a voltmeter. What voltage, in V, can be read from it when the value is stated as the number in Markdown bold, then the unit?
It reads **6** V
